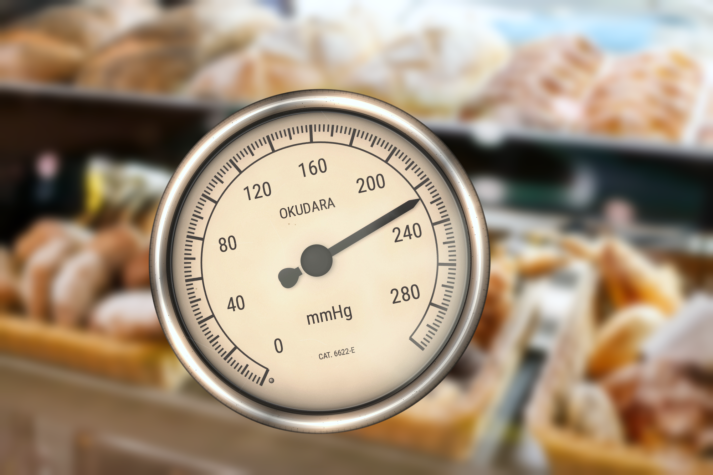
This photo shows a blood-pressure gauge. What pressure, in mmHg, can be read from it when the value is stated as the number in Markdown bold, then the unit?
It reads **226** mmHg
